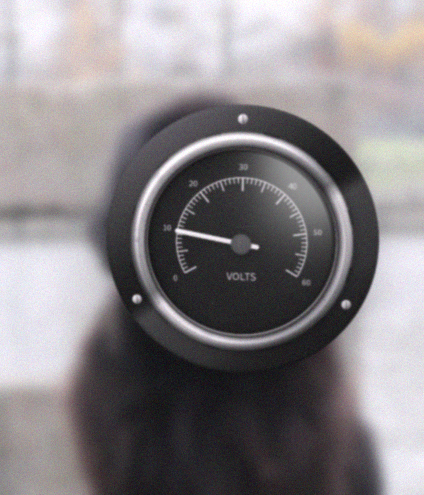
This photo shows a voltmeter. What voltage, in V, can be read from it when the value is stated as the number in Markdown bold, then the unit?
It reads **10** V
